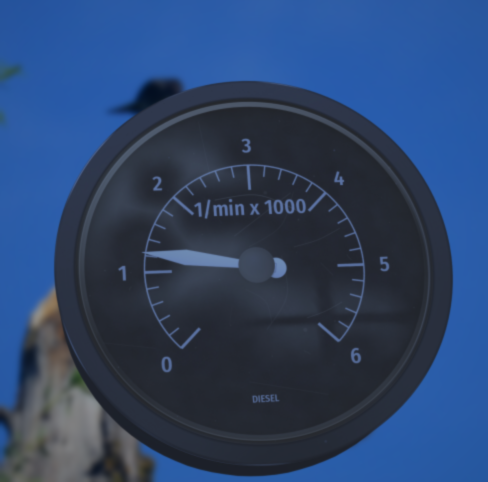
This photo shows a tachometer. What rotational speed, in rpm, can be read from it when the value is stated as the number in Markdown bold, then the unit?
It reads **1200** rpm
